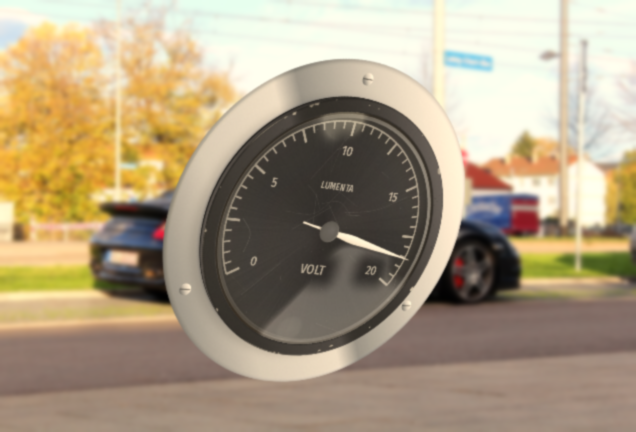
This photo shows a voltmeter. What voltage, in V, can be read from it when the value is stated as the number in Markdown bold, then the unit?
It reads **18.5** V
